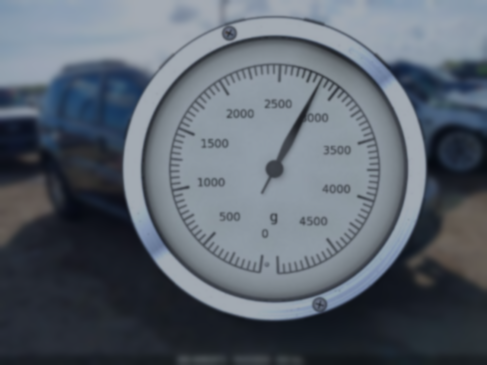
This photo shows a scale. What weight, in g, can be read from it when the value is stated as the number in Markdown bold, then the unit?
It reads **2850** g
